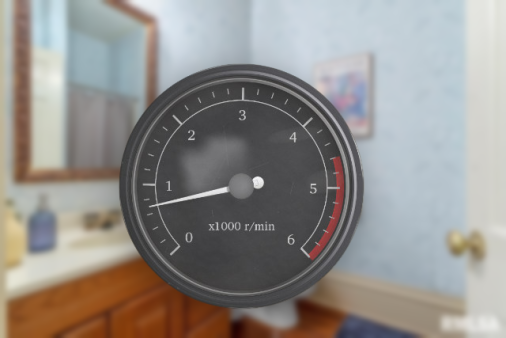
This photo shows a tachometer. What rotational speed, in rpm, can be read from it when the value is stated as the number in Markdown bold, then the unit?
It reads **700** rpm
